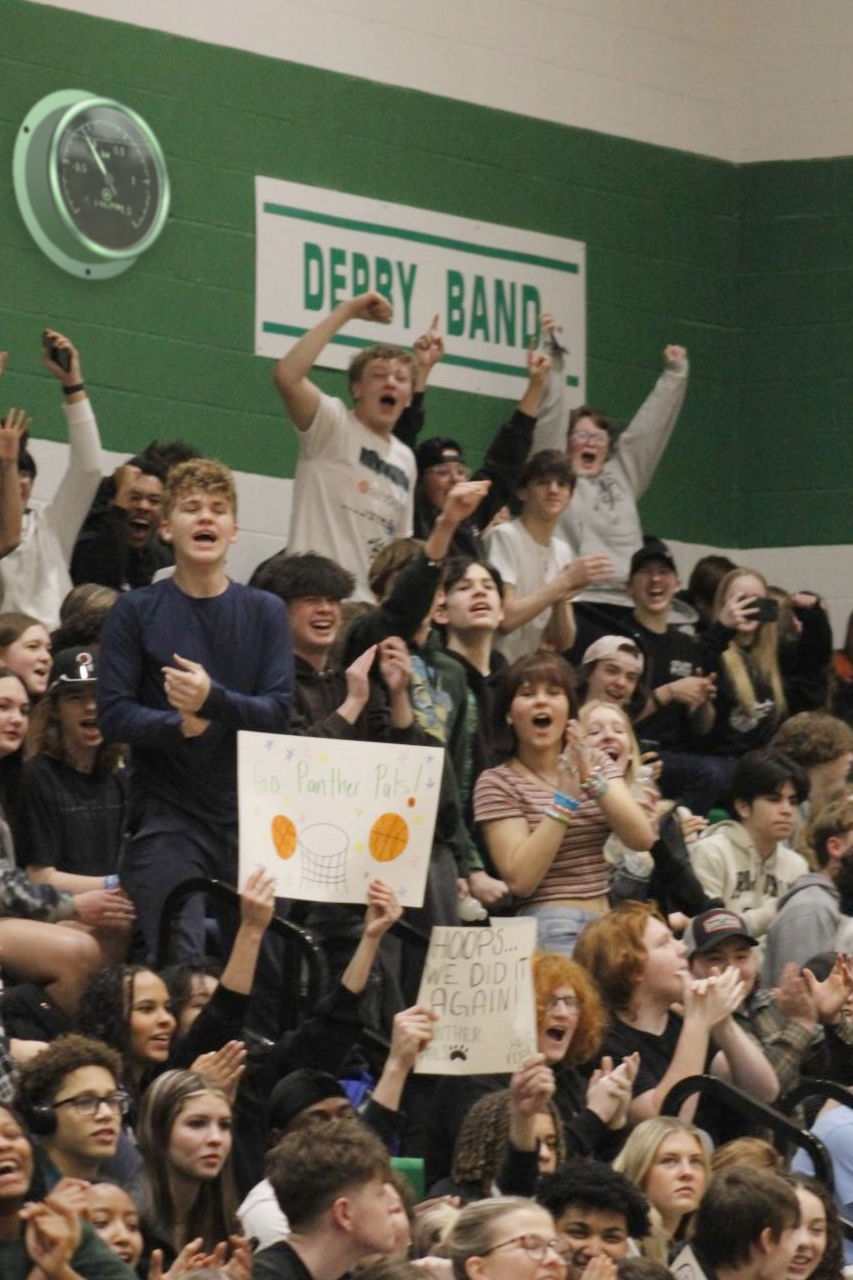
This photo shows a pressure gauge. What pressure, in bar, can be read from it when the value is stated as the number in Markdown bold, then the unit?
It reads **-0.1** bar
